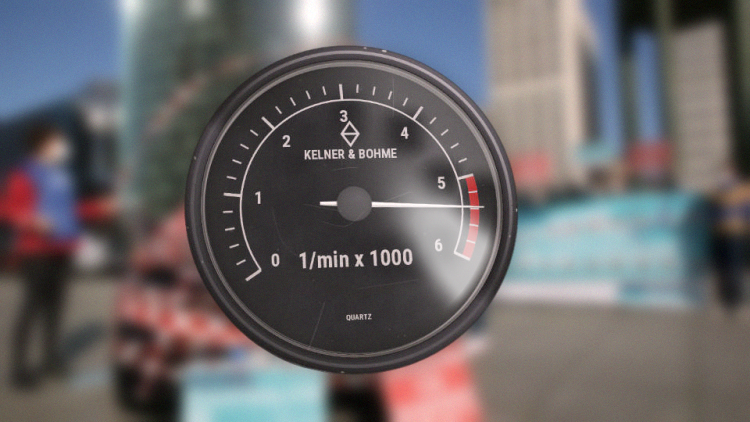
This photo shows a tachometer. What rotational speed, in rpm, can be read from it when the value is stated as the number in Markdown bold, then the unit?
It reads **5400** rpm
